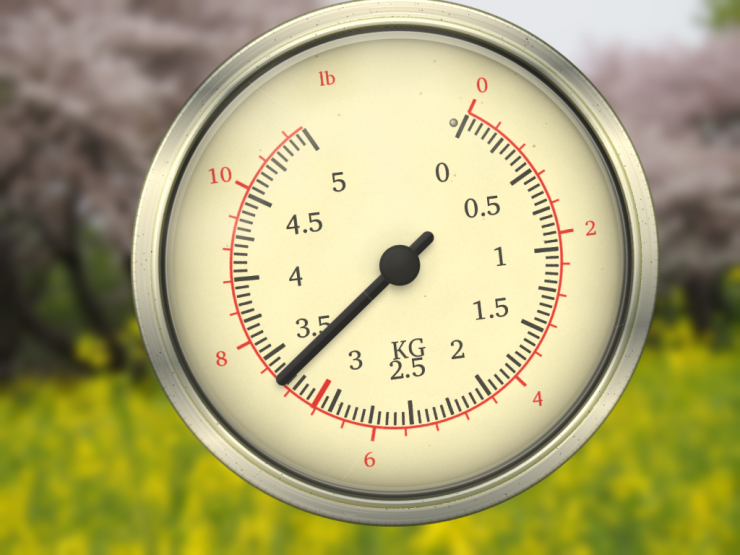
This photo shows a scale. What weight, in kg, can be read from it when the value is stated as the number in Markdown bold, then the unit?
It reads **3.35** kg
